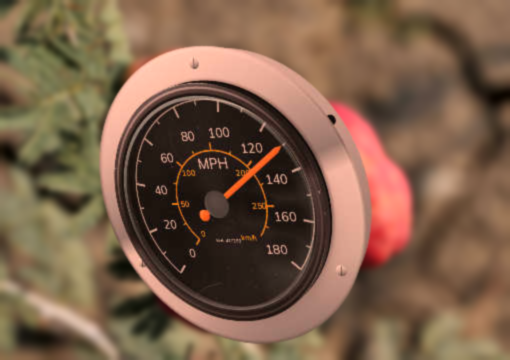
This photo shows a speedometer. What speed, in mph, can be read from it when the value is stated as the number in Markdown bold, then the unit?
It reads **130** mph
